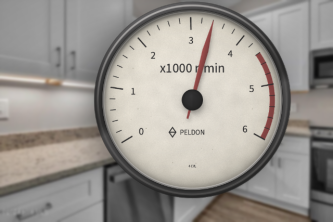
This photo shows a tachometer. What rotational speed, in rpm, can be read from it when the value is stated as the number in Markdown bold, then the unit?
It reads **3400** rpm
